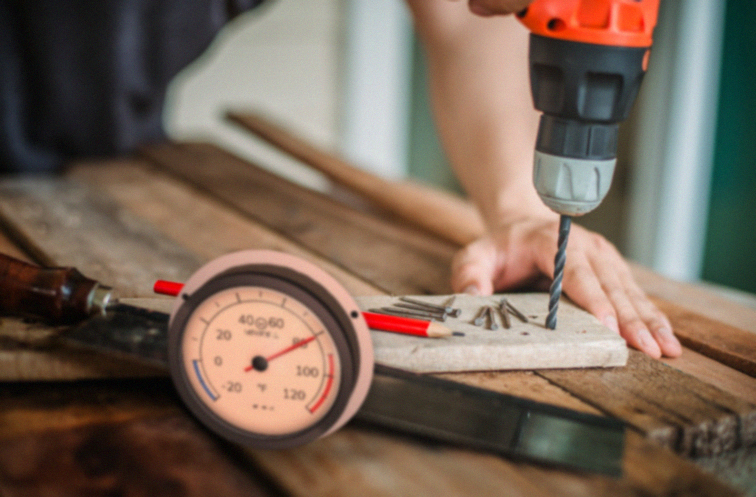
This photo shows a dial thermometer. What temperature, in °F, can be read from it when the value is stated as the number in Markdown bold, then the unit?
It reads **80** °F
